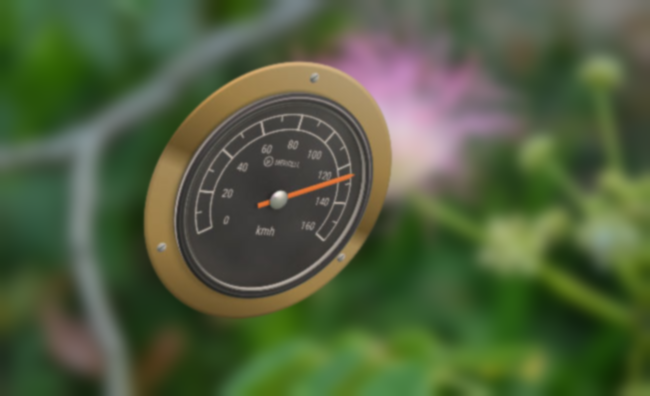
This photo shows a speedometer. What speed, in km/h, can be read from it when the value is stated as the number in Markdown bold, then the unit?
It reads **125** km/h
